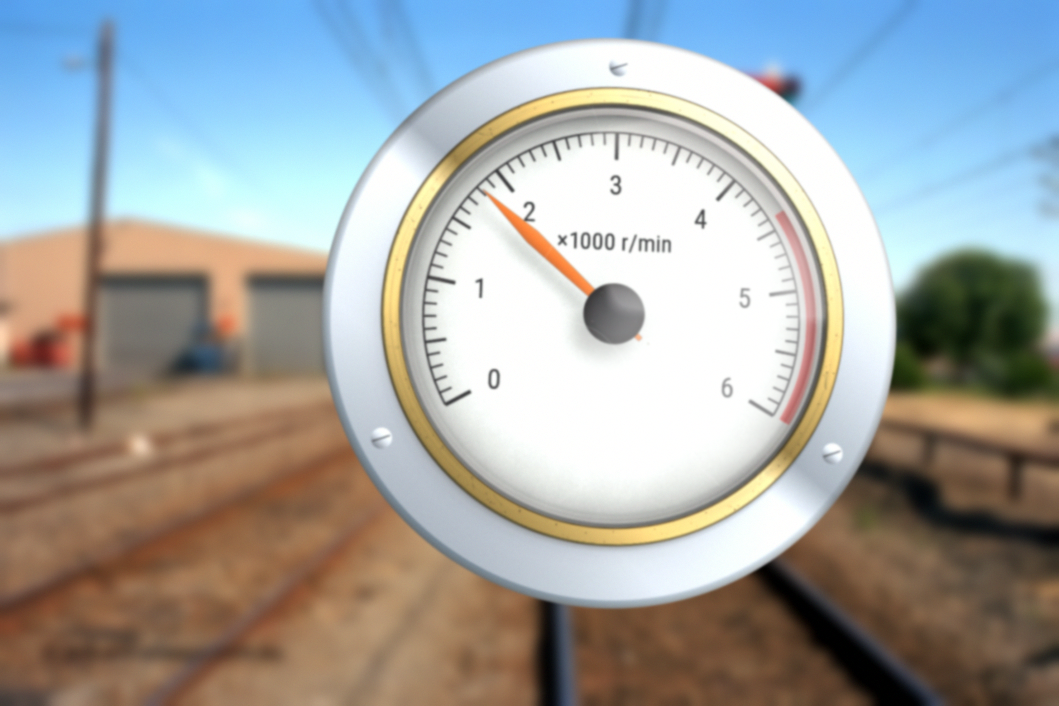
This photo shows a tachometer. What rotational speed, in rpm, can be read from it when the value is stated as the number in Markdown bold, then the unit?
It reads **1800** rpm
